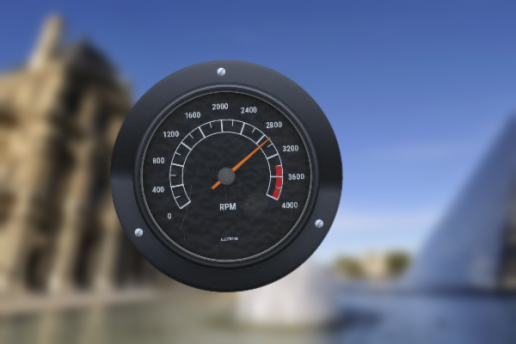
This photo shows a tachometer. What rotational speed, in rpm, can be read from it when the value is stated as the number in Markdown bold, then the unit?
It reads **2900** rpm
